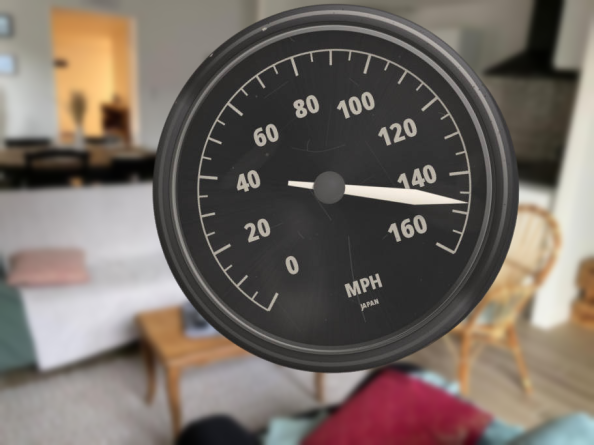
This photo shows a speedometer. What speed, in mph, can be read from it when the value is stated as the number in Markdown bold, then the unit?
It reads **147.5** mph
